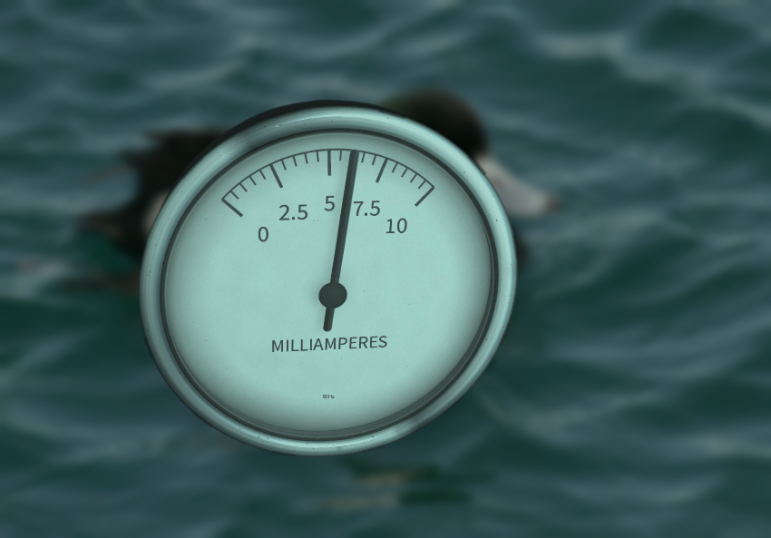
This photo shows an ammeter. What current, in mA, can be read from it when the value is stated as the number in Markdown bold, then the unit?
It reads **6** mA
